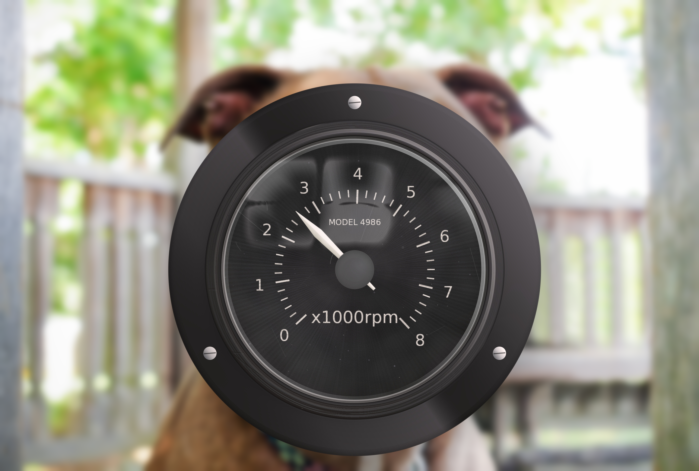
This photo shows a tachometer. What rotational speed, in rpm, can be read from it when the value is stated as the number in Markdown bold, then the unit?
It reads **2600** rpm
